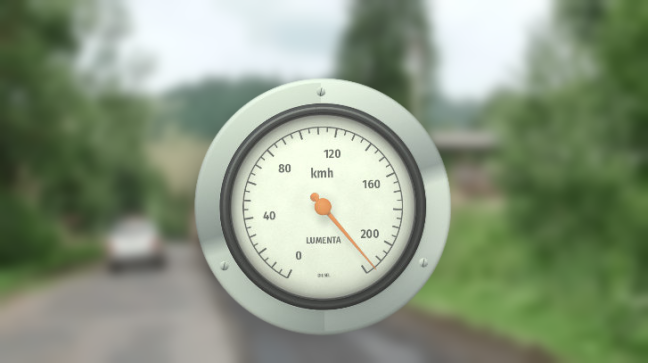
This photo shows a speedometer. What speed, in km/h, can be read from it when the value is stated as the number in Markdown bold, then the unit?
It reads **215** km/h
